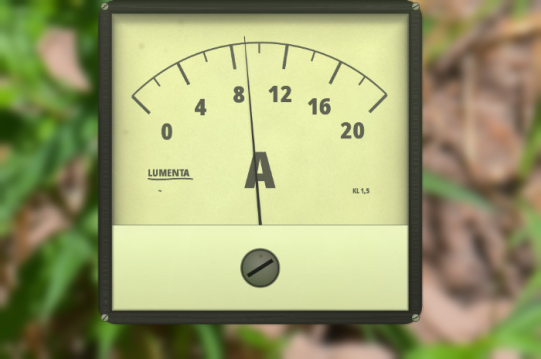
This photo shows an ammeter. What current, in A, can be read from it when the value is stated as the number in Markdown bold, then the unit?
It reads **9** A
